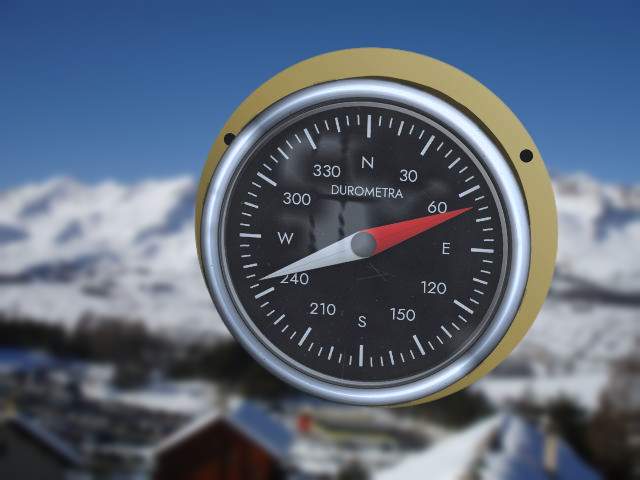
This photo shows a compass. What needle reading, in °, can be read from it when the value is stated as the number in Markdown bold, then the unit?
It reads **67.5** °
